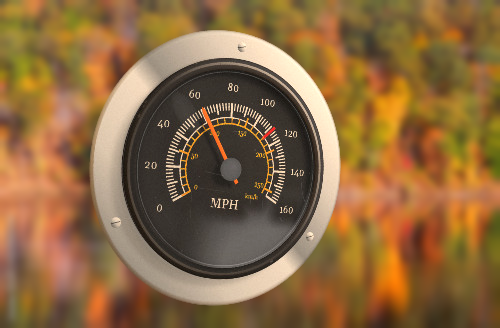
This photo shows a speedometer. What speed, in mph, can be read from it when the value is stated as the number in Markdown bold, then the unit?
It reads **60** mph
